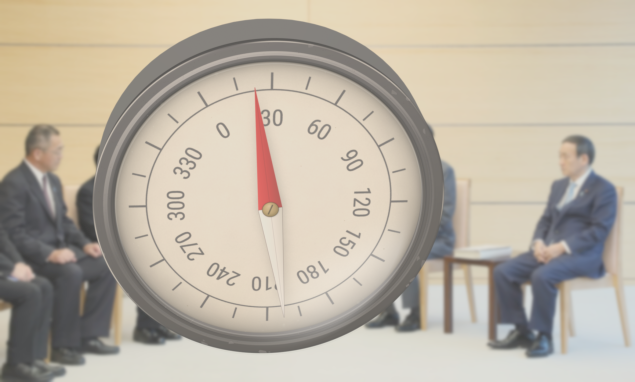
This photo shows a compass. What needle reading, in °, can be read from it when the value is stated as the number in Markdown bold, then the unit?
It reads **22.5** °
